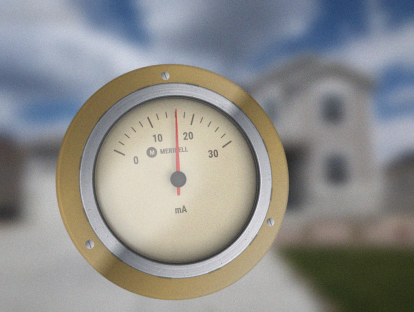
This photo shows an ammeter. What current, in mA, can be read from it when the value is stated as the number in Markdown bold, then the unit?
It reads **16** mA
